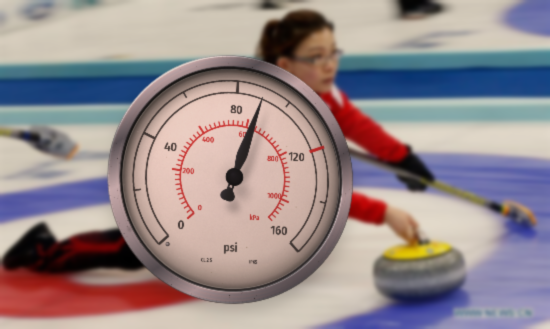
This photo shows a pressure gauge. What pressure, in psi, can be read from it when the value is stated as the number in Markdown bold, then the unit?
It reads **90** psi
